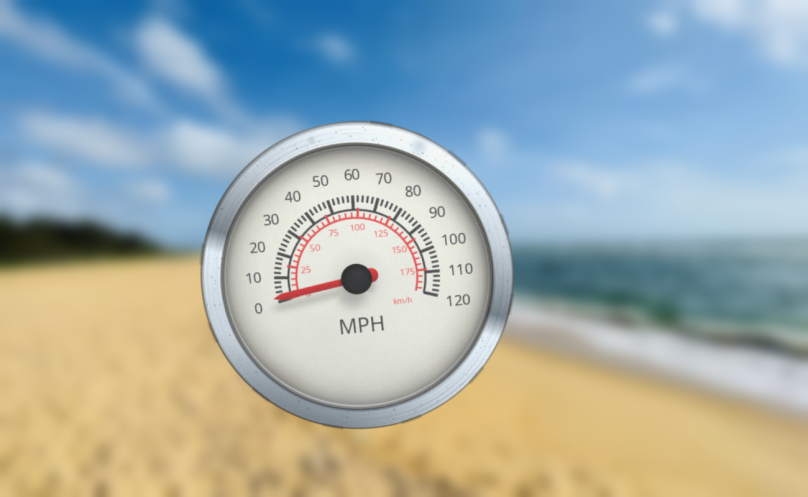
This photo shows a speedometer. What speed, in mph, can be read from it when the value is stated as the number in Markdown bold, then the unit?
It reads **2** mph
